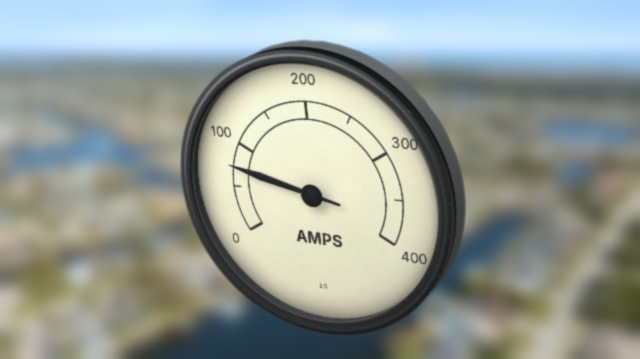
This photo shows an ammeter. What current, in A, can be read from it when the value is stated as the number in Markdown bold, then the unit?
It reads **75** A
